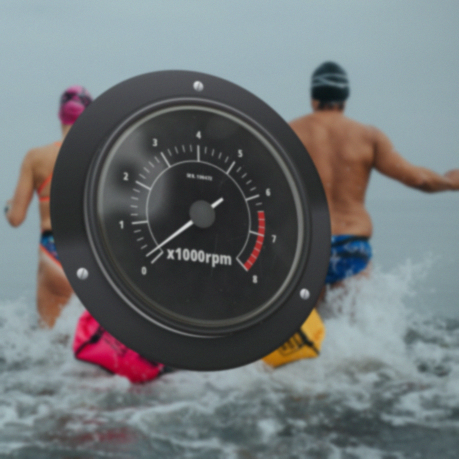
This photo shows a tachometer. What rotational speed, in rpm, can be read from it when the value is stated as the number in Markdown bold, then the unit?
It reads **200** rpm
